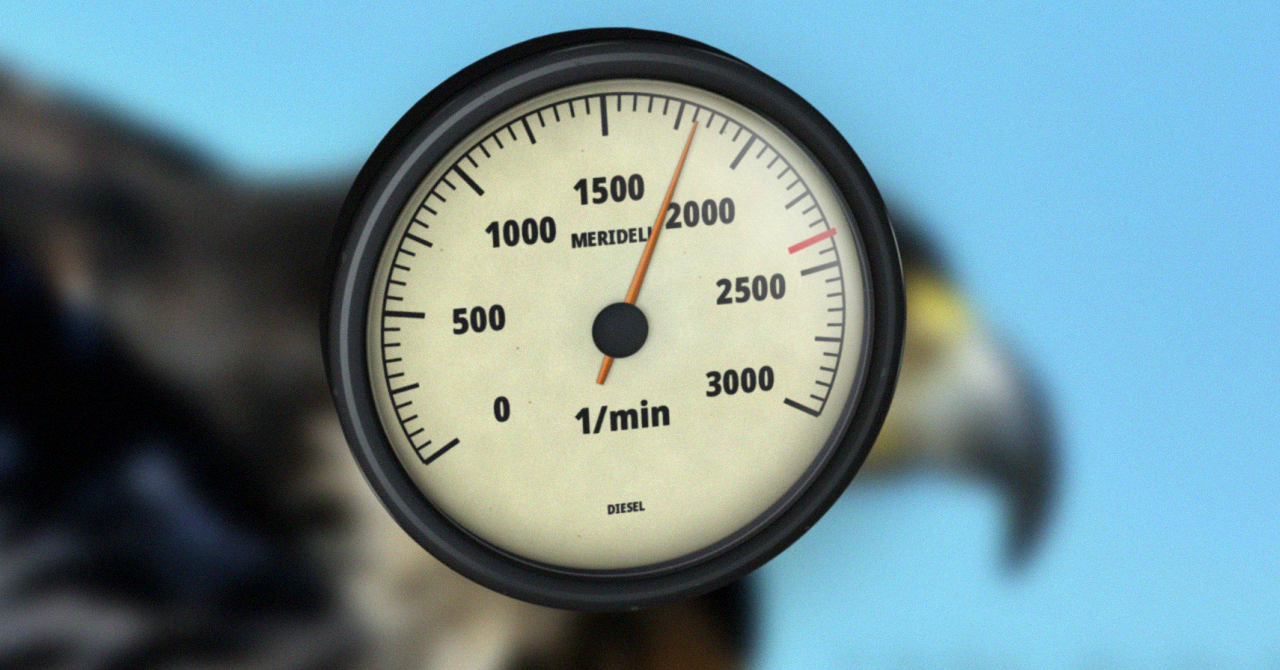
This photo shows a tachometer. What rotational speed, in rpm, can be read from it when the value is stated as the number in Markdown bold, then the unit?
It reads **1800** rpm
